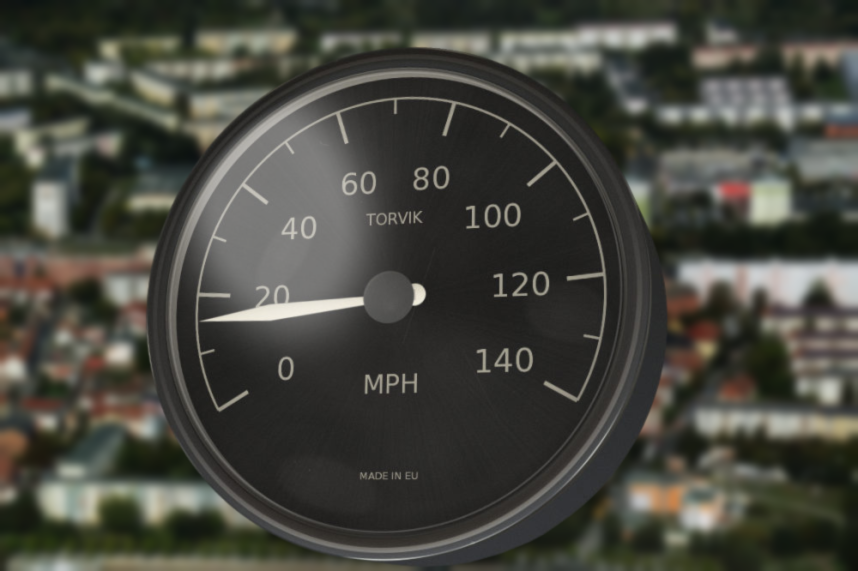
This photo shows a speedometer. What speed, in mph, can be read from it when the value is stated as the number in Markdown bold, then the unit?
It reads **15** mph
